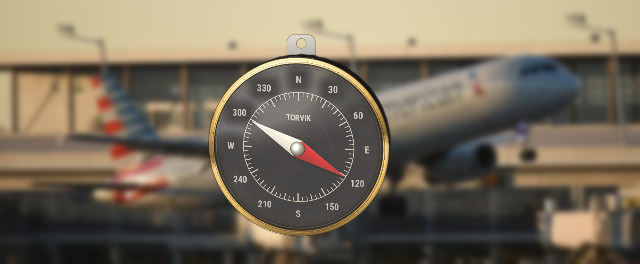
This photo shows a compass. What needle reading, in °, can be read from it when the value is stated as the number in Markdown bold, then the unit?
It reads **120** °
